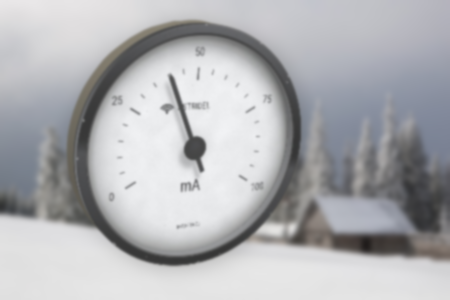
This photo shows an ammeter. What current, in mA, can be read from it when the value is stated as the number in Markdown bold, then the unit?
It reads **40** mA
